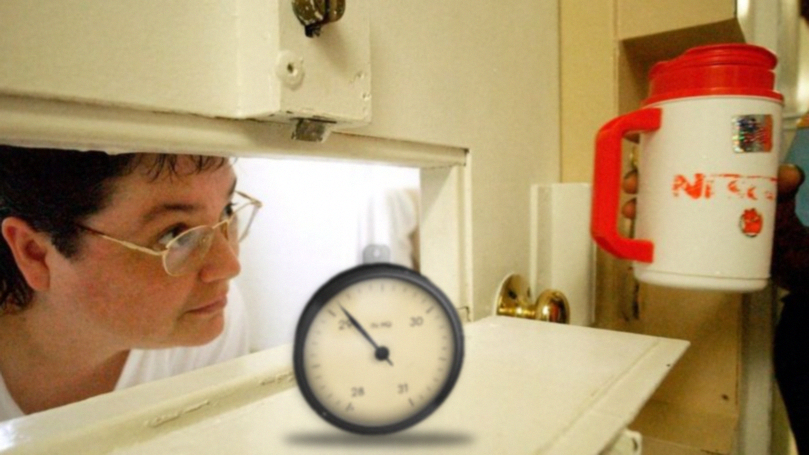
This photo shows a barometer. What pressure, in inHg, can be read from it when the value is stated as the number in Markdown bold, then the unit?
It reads **29.1** inHg
